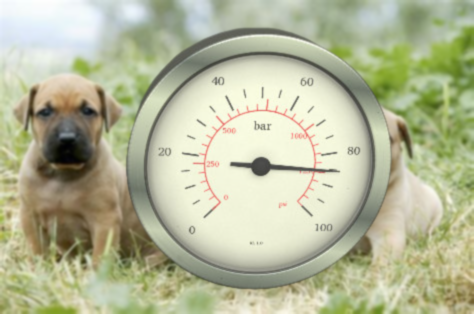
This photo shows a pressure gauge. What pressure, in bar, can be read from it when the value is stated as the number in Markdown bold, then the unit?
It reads **85** bar
